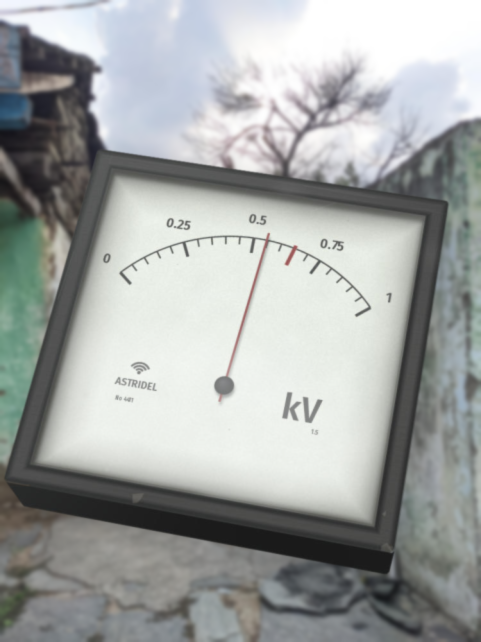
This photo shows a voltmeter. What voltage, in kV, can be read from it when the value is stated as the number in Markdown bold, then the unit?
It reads **0.55** kV
